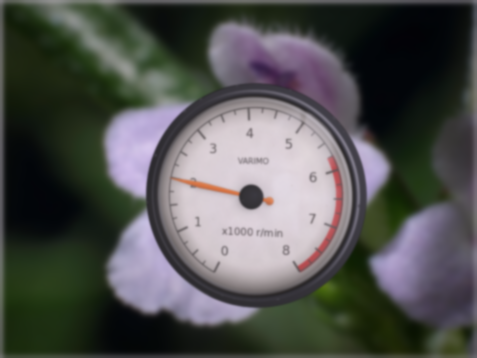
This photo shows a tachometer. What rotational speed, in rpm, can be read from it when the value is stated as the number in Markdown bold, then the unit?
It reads **2000** rpm
